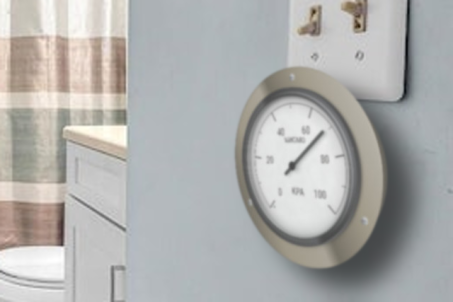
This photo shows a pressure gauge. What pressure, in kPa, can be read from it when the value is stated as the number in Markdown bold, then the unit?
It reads **70** kPa
